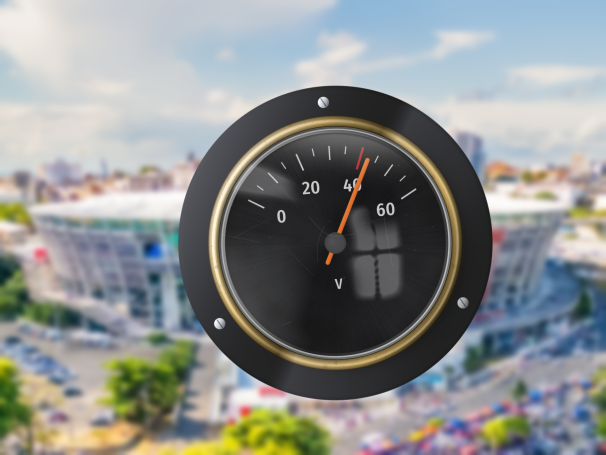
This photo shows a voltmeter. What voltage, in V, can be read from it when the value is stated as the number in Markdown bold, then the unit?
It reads **42.5** V
